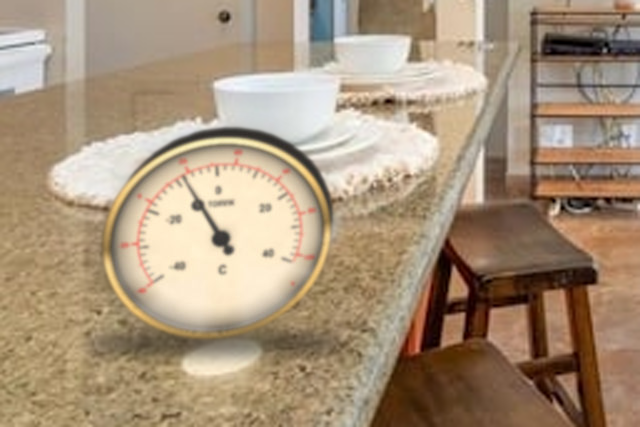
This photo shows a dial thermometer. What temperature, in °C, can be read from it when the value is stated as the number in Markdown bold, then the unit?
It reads **-8** °C
